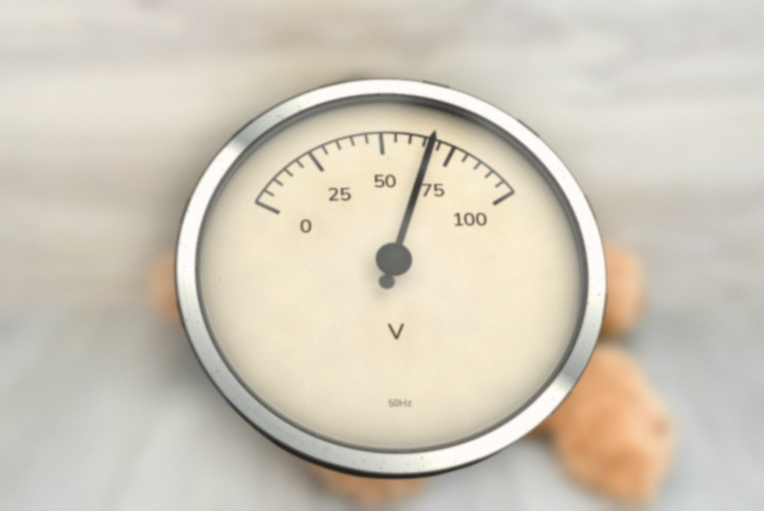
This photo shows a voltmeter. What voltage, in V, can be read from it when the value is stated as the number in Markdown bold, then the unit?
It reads **67.5** V
